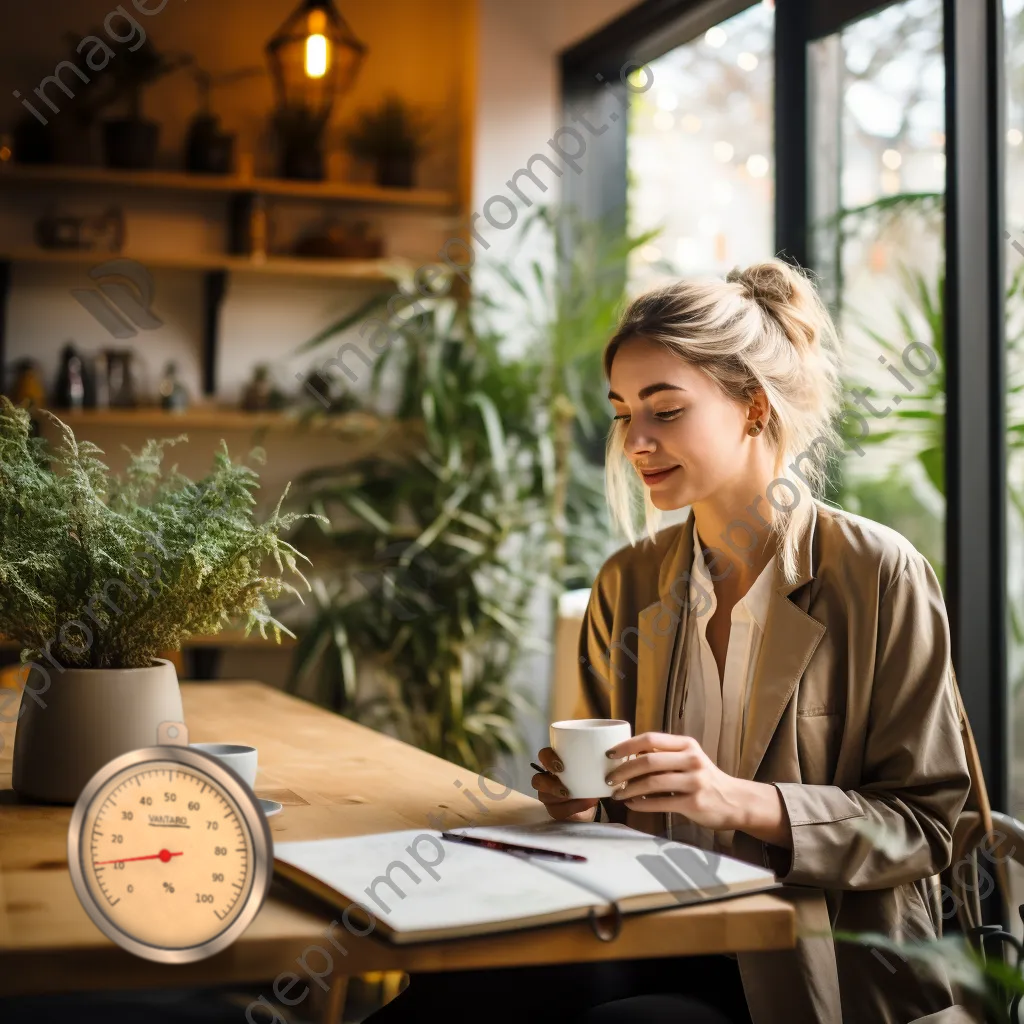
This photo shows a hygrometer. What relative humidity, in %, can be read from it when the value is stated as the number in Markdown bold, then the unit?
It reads **12** %
